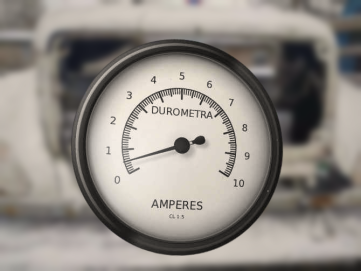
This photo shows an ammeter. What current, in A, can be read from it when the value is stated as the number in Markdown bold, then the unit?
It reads **0.5** A
